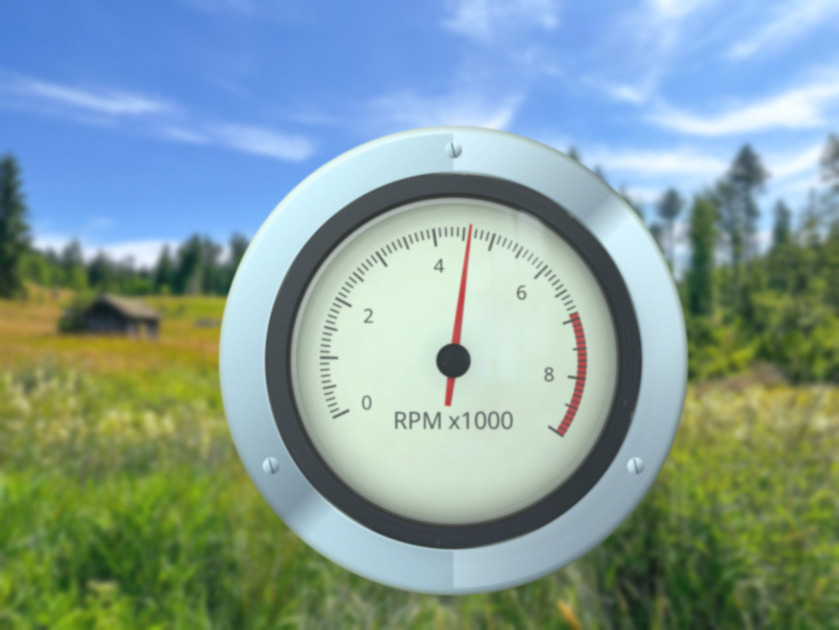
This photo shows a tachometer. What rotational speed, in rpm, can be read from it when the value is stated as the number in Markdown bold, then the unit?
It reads **4600** rpm
